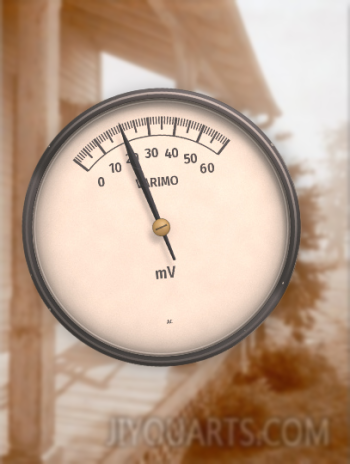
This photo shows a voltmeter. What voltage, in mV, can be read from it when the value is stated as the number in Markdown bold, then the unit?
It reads **20** mV
